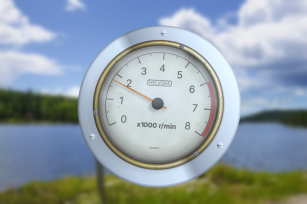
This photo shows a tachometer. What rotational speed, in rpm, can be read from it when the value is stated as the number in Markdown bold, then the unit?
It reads **1750** rpm
